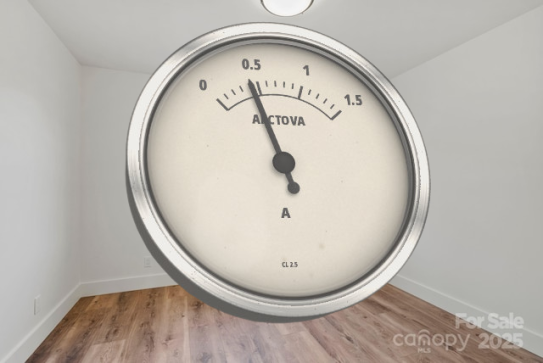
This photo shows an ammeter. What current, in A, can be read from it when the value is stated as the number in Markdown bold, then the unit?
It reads **0.4** A
